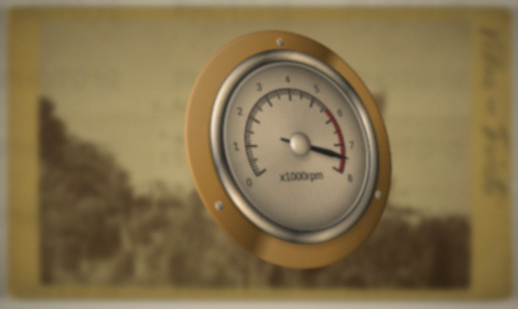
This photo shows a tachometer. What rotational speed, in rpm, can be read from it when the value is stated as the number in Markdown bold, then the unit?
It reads **7500** rpm
